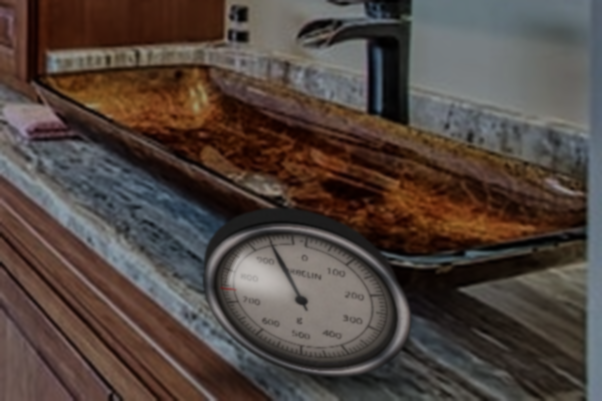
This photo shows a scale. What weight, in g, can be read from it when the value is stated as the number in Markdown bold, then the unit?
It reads **950** g
